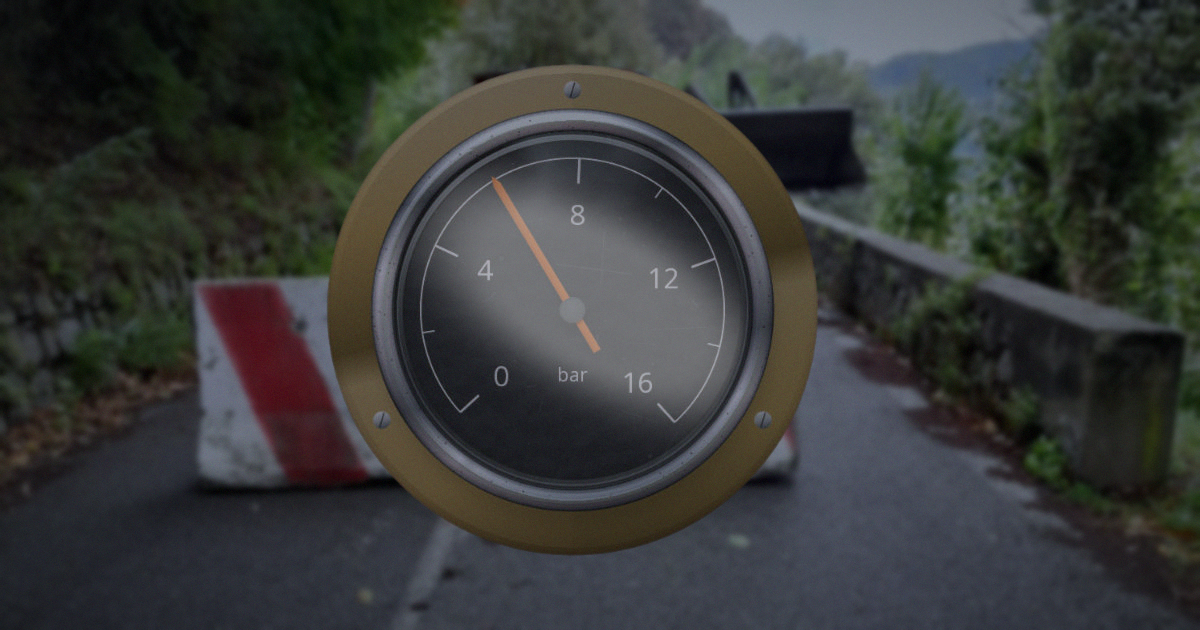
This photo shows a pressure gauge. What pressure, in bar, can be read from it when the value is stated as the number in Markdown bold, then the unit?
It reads **6** bar
